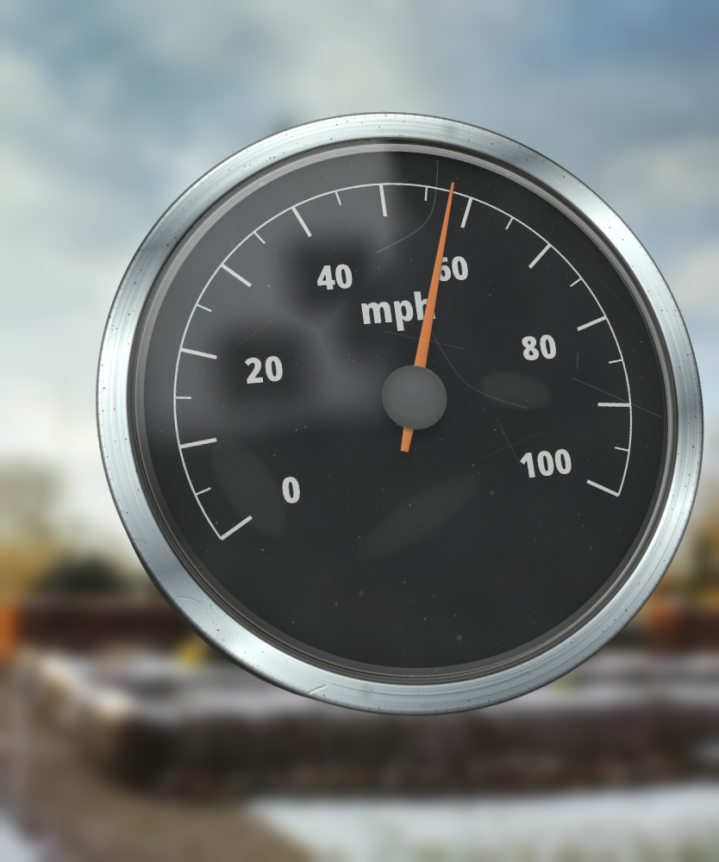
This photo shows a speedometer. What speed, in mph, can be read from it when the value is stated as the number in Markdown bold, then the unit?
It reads **57.5** mph
